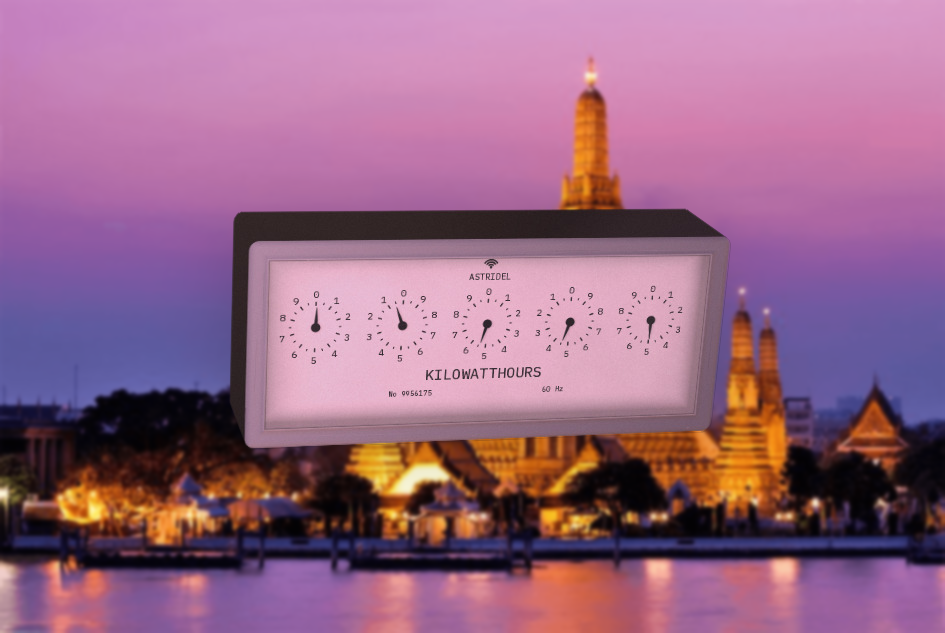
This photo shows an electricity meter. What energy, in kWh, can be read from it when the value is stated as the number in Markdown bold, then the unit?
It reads **545** kWh
